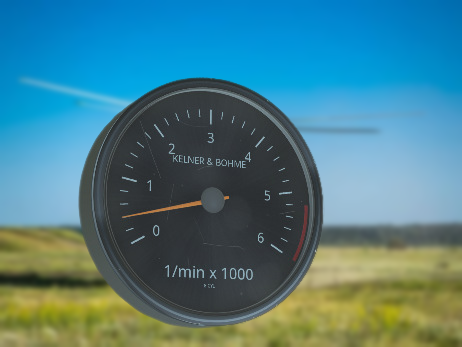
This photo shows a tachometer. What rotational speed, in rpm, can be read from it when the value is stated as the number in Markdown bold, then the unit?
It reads **400** rpm
